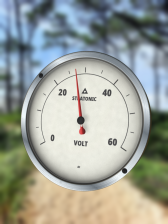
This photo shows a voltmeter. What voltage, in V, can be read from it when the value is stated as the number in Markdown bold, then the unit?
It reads **27.5** V
